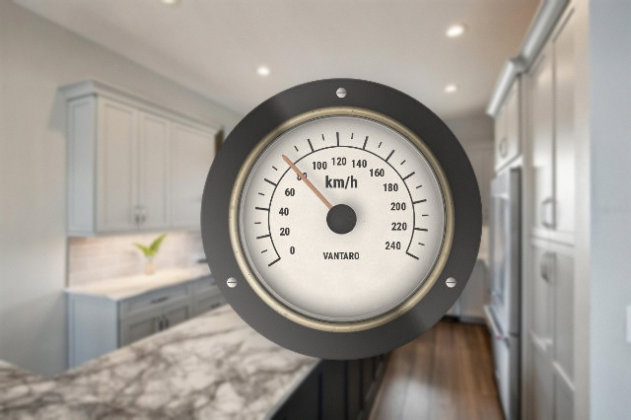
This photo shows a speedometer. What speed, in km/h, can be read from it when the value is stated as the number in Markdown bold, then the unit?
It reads **80** km/h
